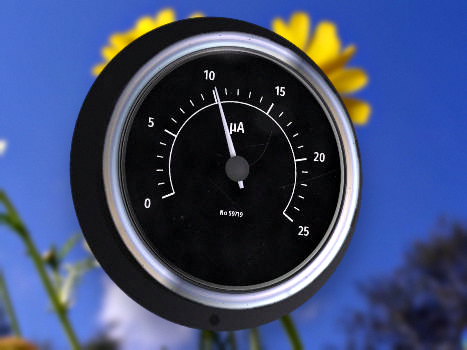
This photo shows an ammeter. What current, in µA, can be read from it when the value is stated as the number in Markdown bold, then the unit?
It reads **10** µA
